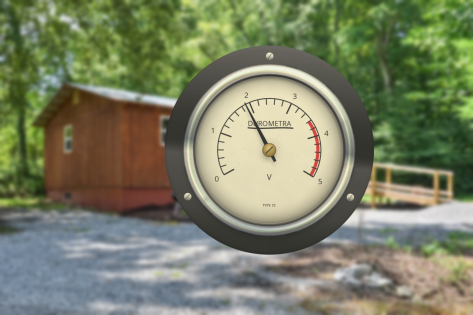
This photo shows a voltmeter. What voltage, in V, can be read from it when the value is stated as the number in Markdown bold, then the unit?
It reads **1.9** V
